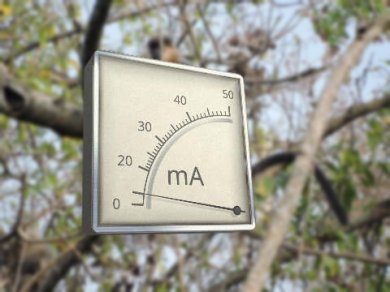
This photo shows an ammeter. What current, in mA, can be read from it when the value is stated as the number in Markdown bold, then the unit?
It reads **10** mA
